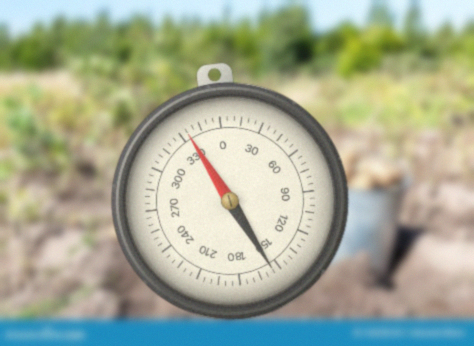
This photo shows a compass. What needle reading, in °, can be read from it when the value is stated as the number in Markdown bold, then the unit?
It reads **335** °
